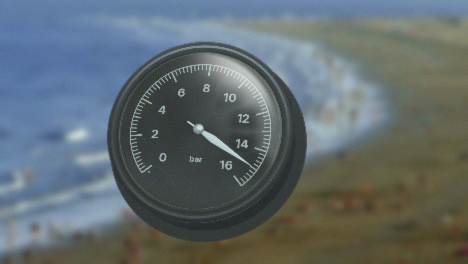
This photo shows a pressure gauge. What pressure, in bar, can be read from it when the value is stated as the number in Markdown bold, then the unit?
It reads **15** bar
